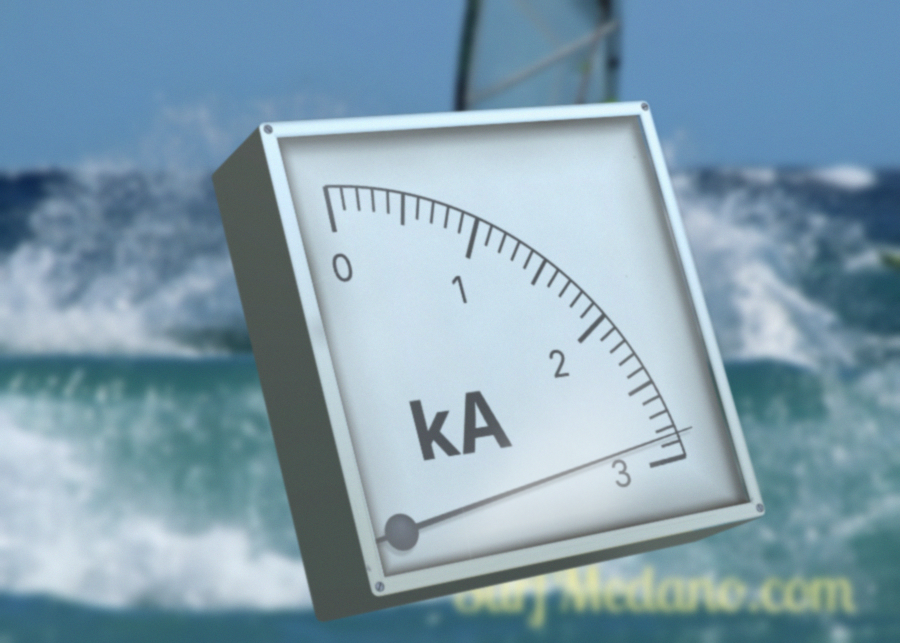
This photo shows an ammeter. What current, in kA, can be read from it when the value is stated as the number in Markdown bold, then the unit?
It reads **2.85** kA
